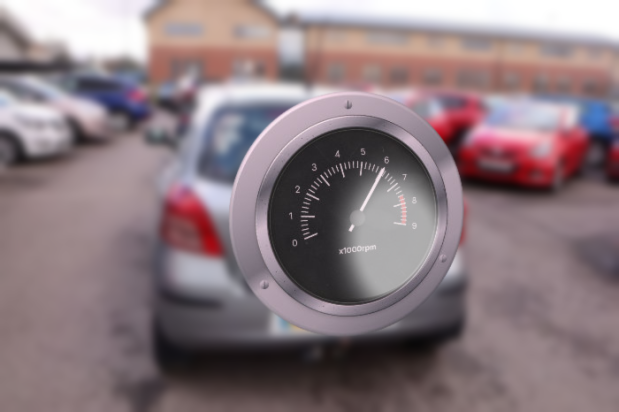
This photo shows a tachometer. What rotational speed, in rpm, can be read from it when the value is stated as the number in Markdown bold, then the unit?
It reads **6000** rpm
